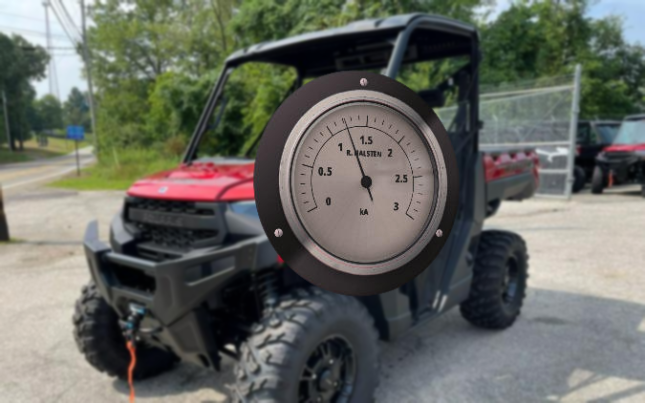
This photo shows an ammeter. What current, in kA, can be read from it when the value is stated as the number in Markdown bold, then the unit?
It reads **1.2** kA
